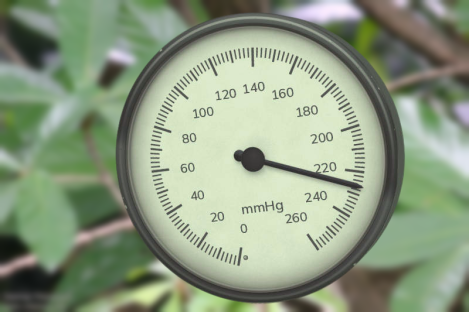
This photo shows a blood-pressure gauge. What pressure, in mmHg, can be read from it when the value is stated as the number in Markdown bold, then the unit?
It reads **226** mmHg
